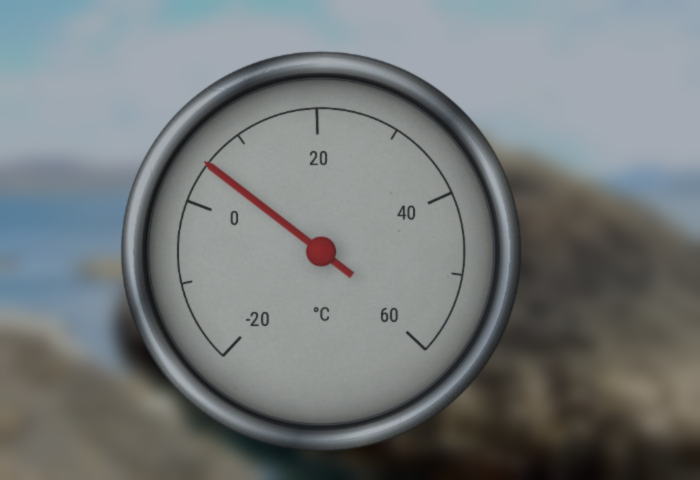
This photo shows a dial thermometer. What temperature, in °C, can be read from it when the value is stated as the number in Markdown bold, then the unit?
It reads **5** °C
